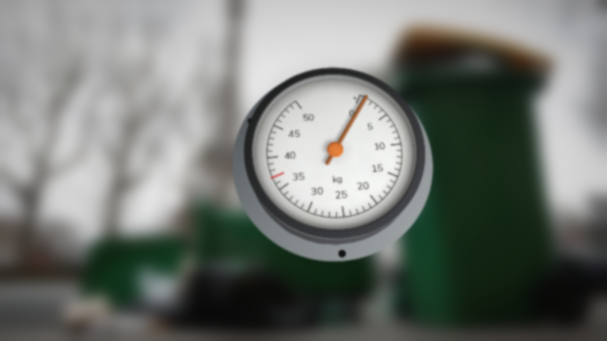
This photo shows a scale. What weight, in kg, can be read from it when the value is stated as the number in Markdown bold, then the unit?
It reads **1** kg
